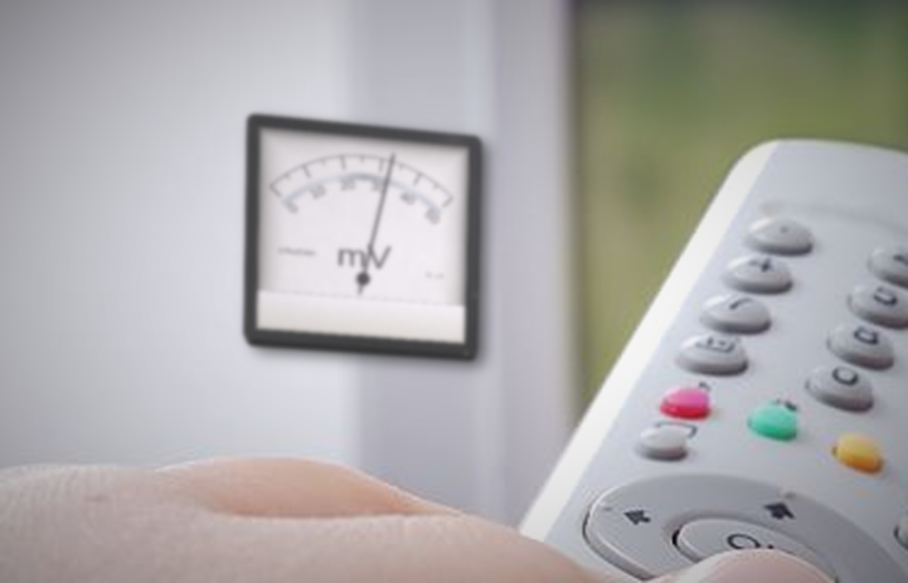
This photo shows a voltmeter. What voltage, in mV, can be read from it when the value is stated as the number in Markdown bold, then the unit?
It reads **32.5** mV
